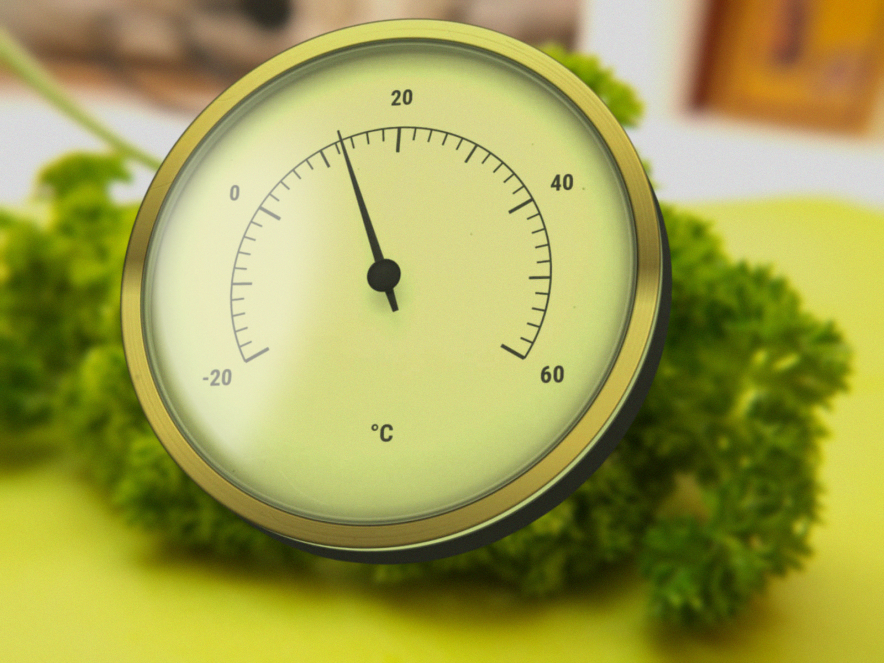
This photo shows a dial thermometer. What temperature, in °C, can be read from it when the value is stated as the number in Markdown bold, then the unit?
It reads **13** °C
